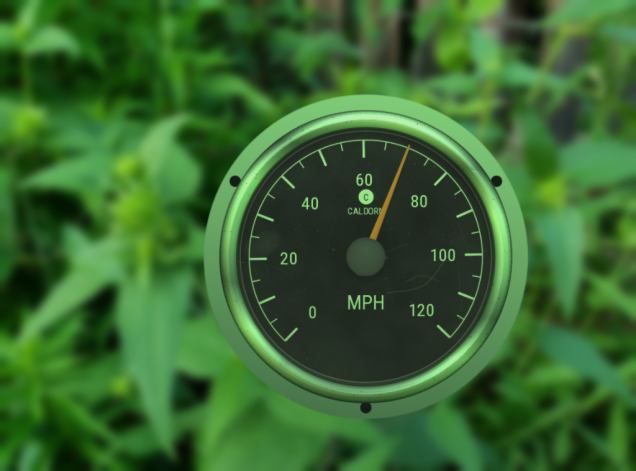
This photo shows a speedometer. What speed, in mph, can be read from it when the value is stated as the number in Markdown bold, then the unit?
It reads **70** mph
